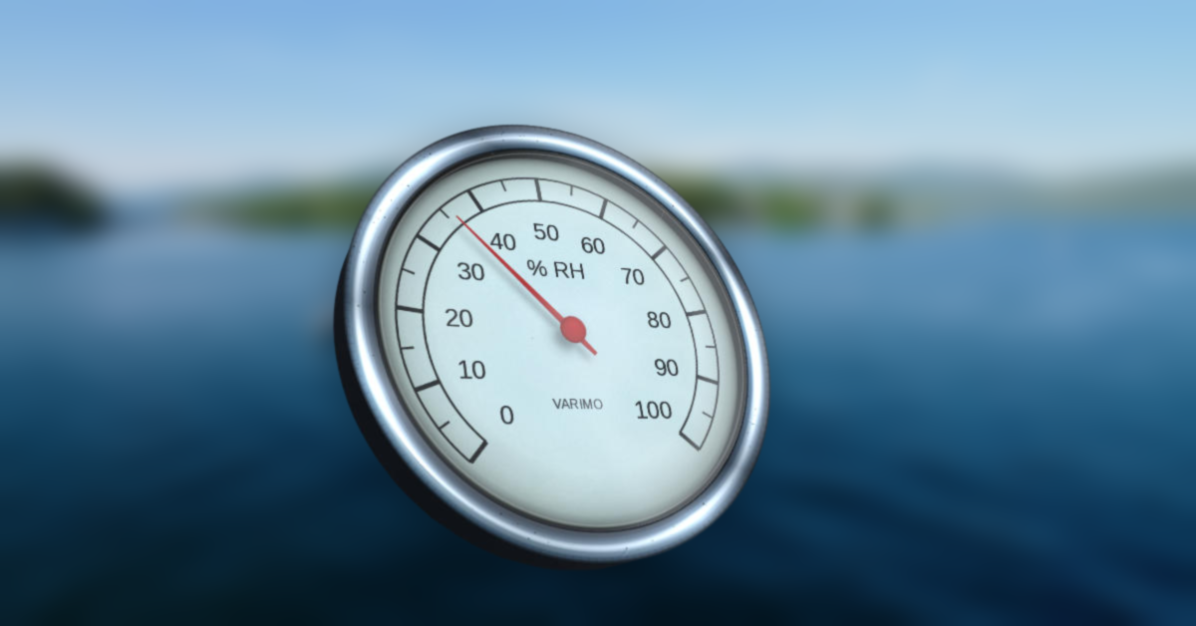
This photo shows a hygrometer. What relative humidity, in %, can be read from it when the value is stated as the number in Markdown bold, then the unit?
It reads **35** %
